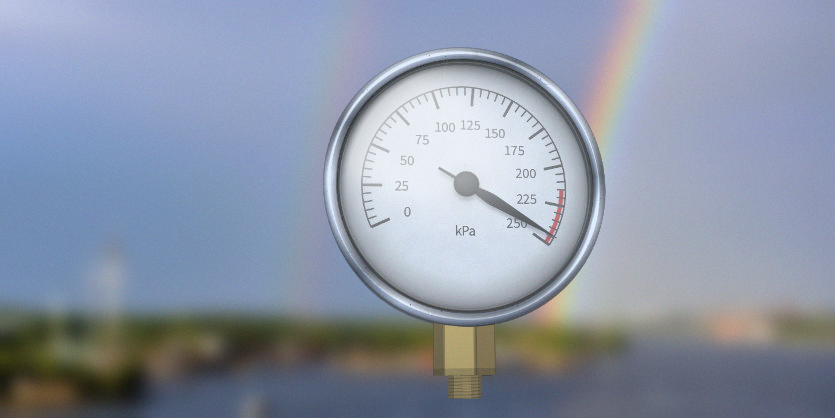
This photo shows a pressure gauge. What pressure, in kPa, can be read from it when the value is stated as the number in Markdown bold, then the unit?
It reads **245** kPa
